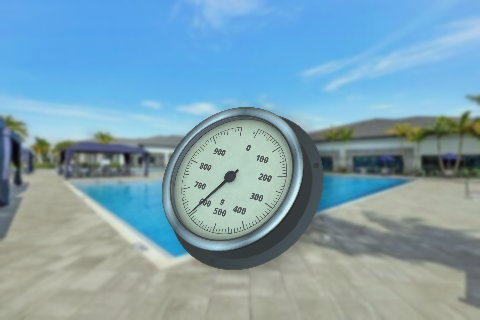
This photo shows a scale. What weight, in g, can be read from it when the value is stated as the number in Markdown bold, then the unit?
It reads **600** g
